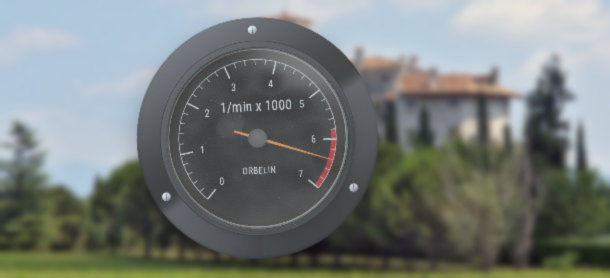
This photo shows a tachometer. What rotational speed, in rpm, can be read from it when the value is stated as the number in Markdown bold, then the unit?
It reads **6400** rpm
